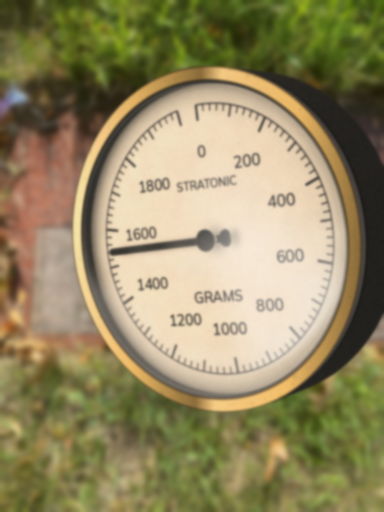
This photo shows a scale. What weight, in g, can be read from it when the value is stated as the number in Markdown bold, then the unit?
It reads **1540** g
